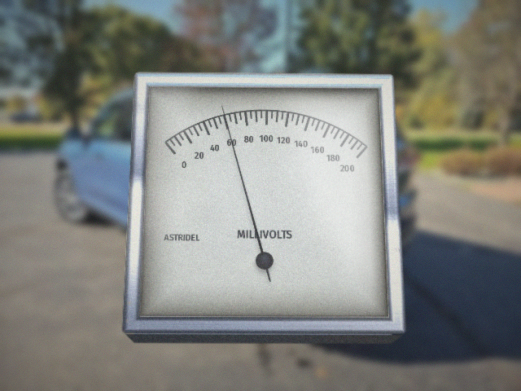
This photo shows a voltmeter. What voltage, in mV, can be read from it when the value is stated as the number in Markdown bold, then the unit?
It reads **60** mV
